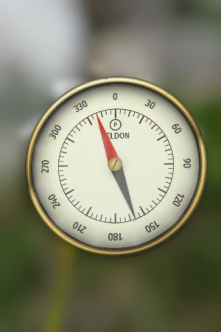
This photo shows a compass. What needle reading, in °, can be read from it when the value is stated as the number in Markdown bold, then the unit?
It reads **340** °
